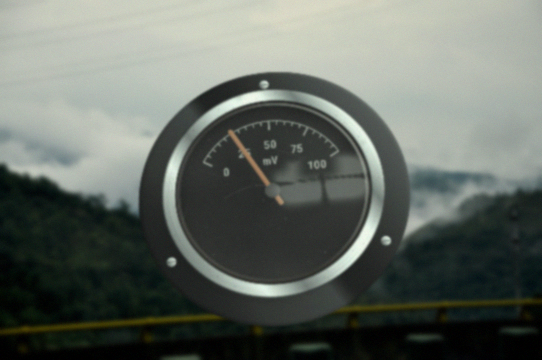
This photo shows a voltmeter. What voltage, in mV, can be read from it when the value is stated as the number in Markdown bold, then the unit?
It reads **25** mV
